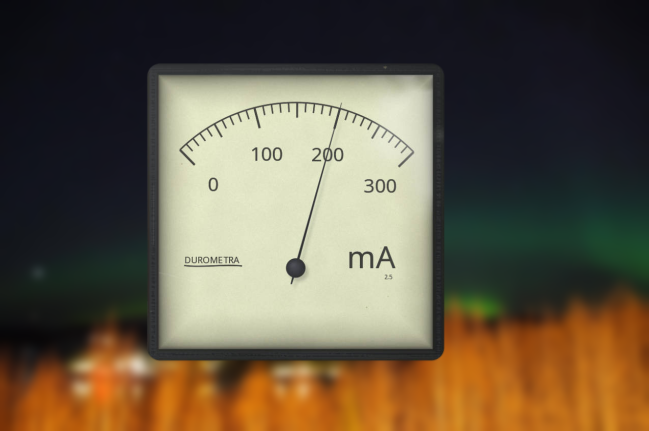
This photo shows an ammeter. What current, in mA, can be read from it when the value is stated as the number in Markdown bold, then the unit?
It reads **200** mA
